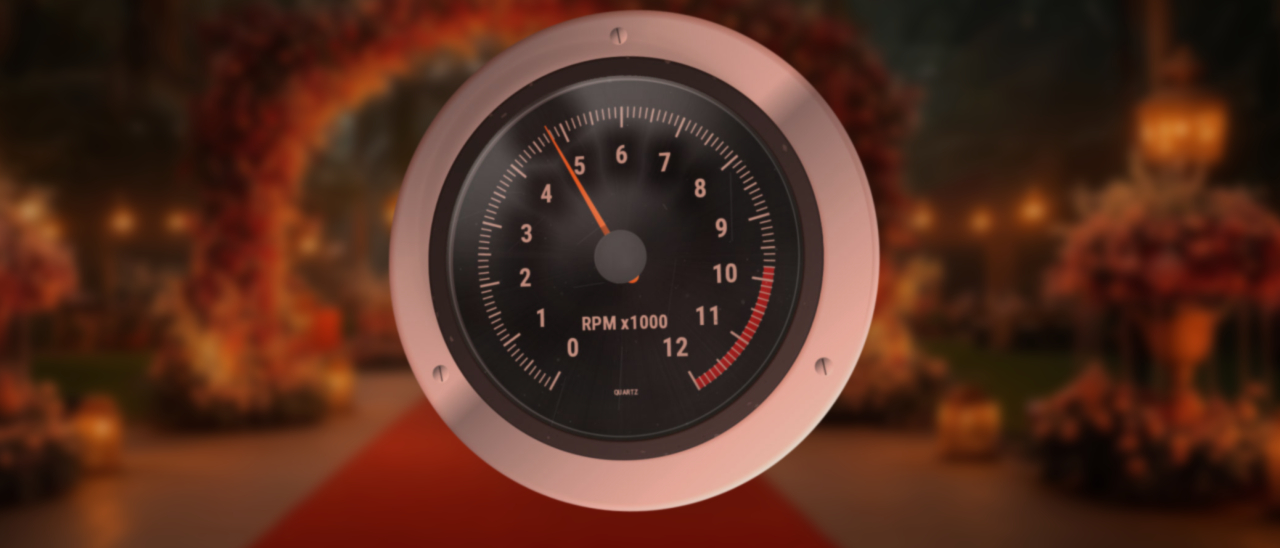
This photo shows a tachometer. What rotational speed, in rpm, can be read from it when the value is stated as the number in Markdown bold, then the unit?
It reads **4800** rpm
